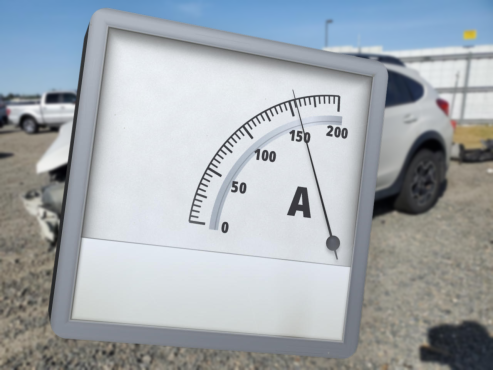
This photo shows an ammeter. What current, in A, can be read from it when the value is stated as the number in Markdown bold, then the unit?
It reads **155** A
